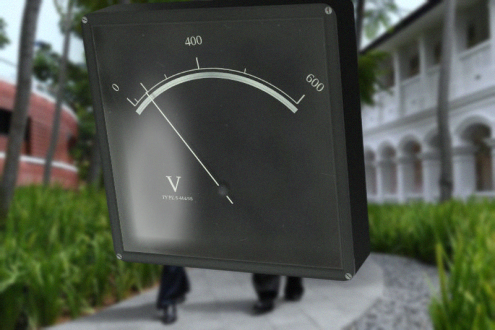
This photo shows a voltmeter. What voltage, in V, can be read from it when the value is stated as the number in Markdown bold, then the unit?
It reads **200** V
